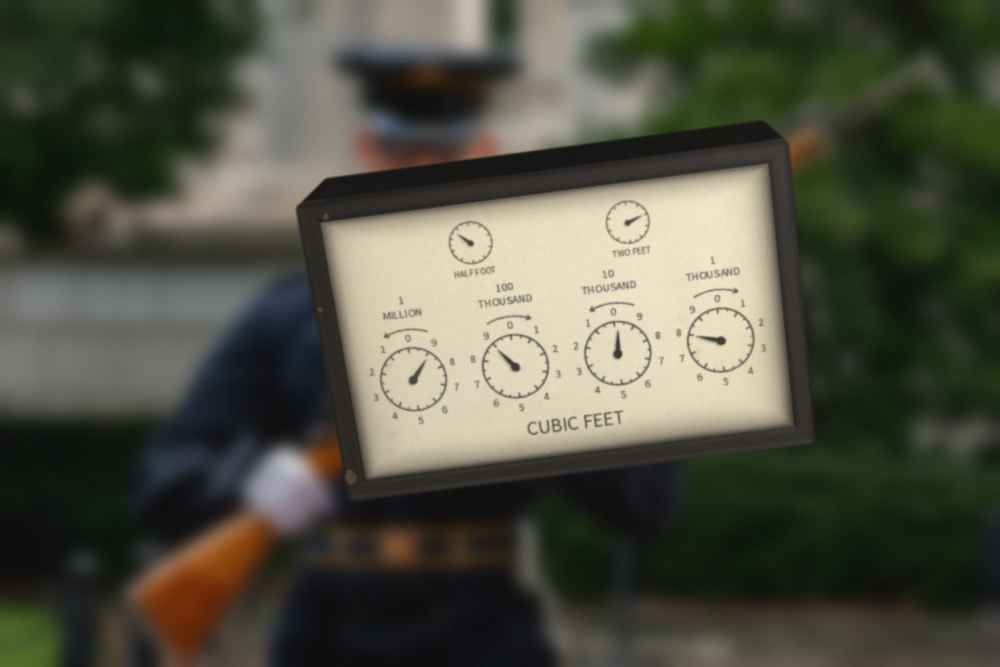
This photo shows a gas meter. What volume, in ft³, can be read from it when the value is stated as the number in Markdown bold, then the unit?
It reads **889800** ft³
